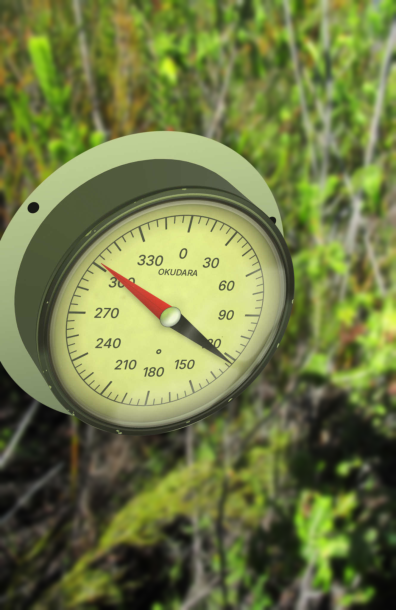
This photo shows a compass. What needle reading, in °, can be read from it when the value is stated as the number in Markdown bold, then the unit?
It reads **302.5** °
